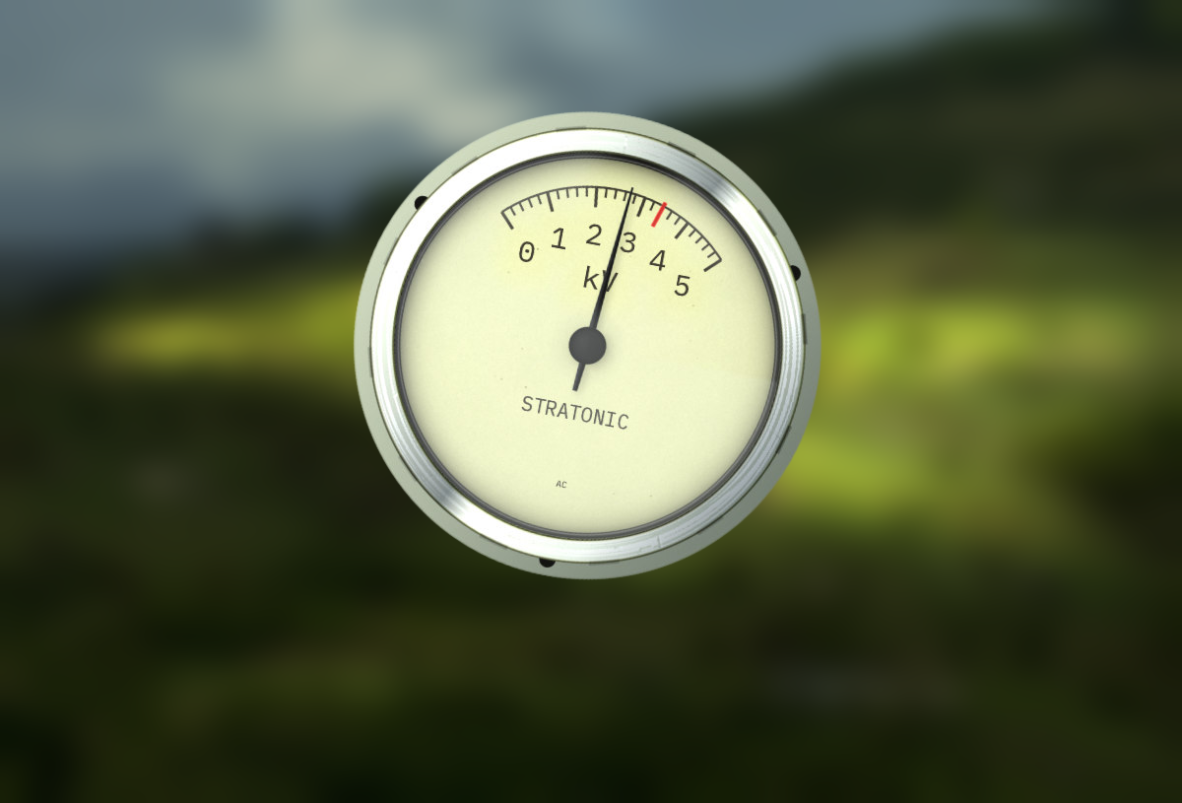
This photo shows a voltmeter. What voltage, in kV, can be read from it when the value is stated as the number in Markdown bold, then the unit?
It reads **2.7** kV
